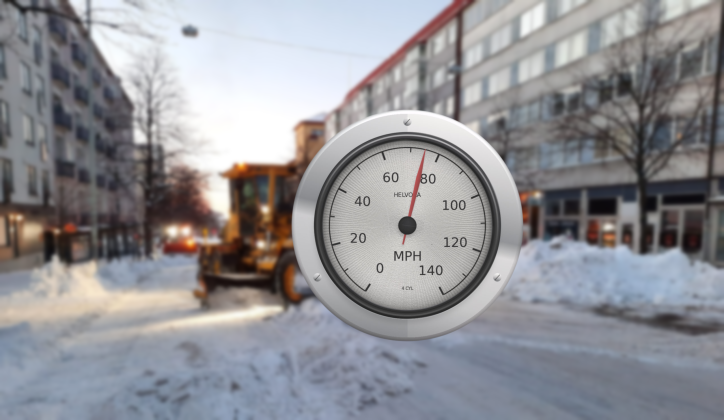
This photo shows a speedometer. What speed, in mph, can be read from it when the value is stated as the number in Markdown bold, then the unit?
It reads **75** mph
